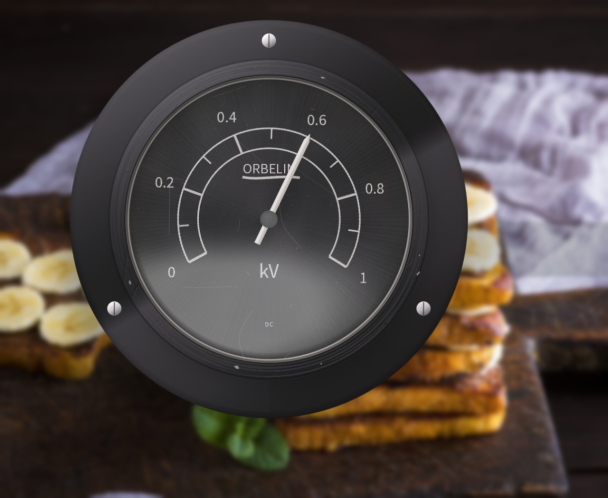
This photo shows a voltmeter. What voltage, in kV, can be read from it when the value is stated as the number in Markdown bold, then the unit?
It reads **0.6** kV
